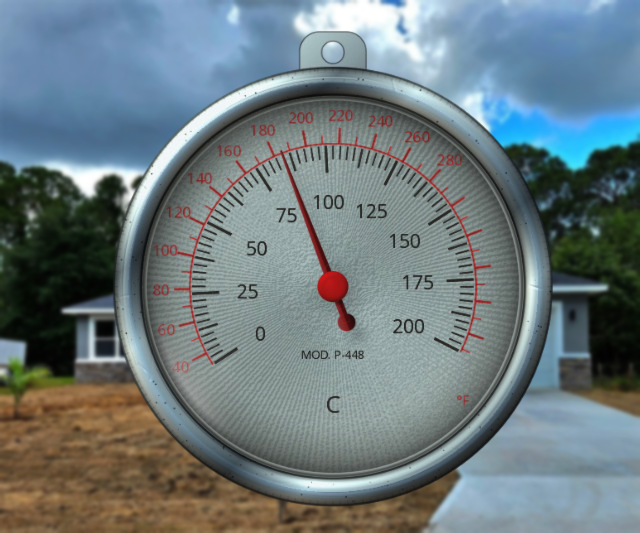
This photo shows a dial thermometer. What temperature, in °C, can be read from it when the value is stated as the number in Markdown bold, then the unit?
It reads **85** °C
